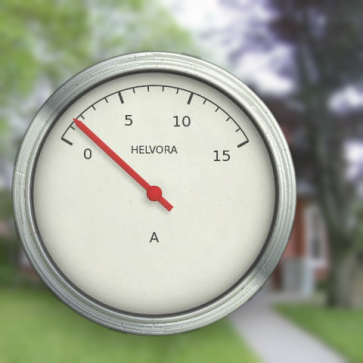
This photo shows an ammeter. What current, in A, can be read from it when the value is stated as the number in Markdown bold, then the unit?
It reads **1.5** A
